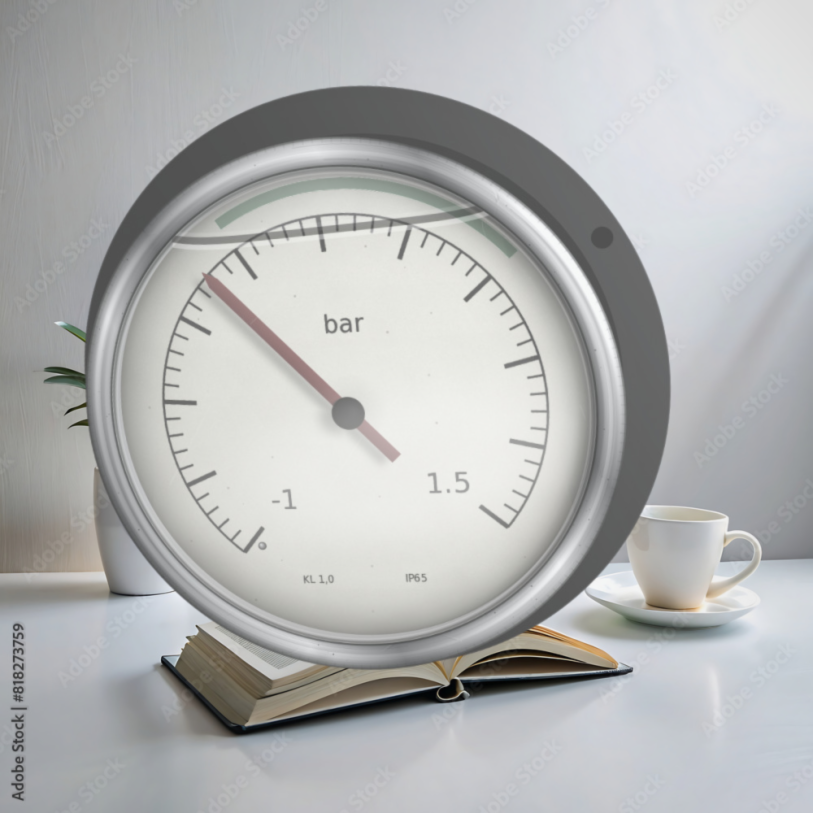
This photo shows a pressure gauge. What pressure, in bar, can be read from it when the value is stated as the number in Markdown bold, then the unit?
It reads **-0.1** bar
